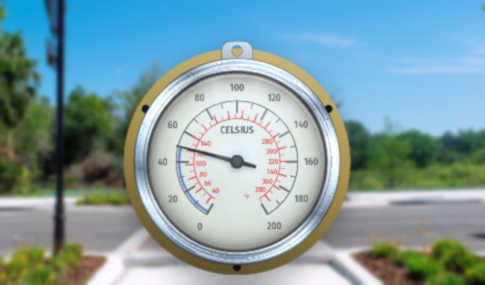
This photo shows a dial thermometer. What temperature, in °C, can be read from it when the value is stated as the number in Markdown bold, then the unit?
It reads **50** °C
